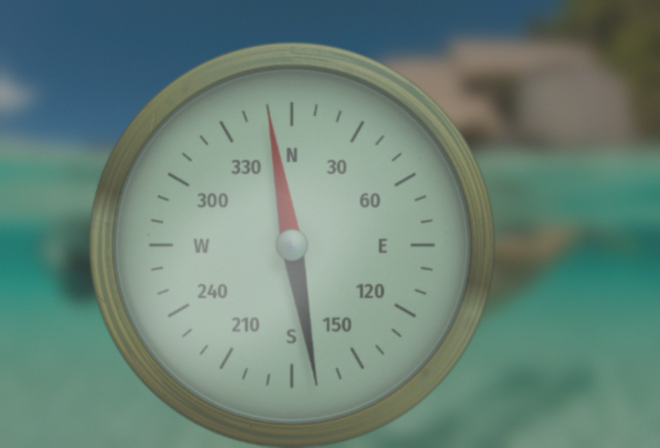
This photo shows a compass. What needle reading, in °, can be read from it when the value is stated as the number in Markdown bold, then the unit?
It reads **350** °
